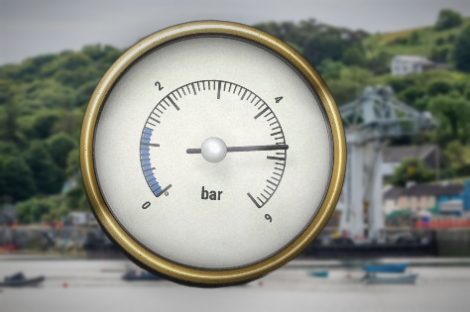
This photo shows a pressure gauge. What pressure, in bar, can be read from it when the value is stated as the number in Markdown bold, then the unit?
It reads **4.8** bar
